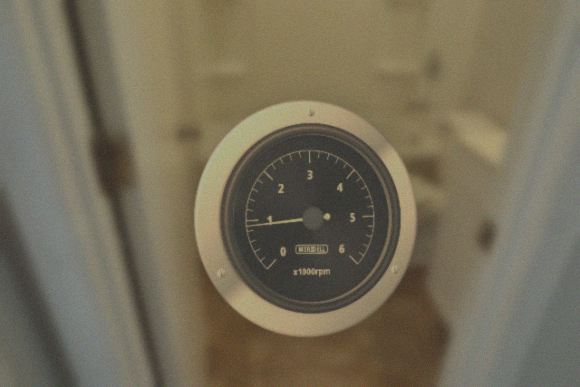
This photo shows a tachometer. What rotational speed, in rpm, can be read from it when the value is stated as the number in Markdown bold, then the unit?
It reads **900** rpm
